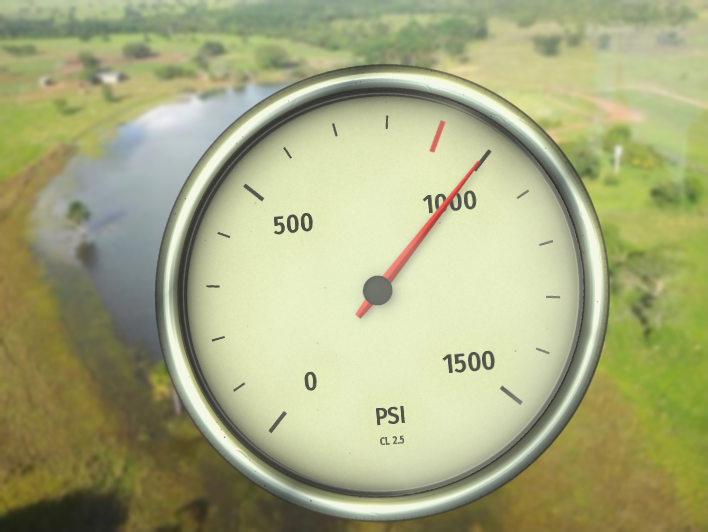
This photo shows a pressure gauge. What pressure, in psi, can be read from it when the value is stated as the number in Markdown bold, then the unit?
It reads **1000** psi
